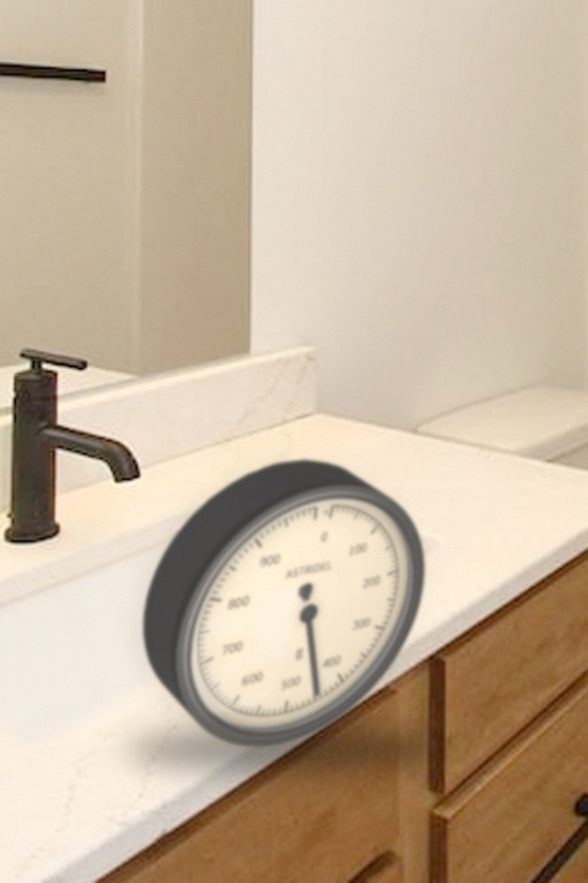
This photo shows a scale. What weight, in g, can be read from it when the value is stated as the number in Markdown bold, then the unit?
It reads **450** g
